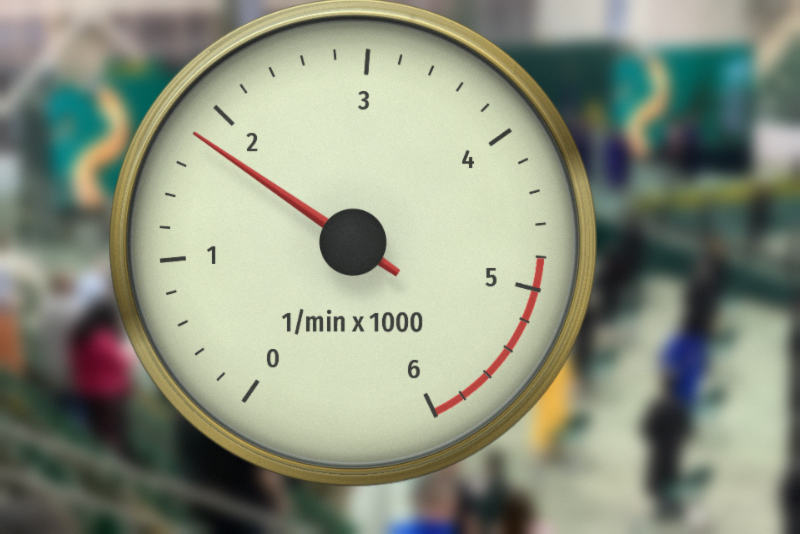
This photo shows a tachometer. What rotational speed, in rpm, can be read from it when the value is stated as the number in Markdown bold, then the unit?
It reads **1800** rpm
